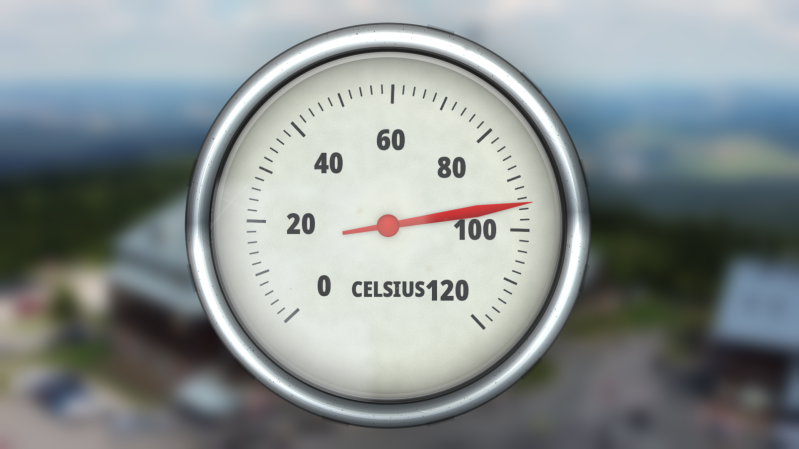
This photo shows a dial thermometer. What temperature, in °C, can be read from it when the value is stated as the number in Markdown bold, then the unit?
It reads **95** °C
